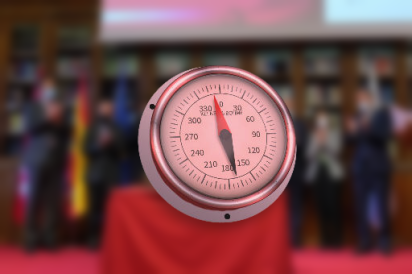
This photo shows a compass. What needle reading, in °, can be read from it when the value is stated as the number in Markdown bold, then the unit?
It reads **350** °
